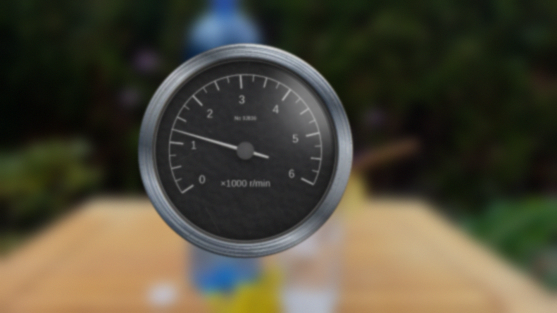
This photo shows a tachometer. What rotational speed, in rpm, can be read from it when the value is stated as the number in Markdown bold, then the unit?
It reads **1250** rpm
